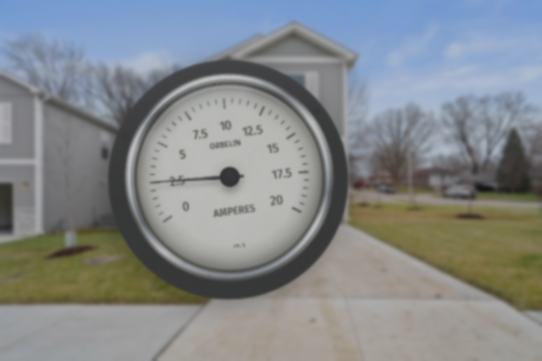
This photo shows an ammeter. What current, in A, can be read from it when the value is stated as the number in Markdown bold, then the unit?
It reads **2.5** A
